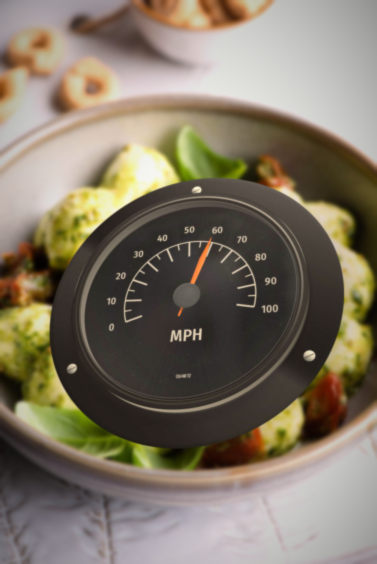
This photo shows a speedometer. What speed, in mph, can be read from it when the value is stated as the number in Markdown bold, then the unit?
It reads **60** mph
